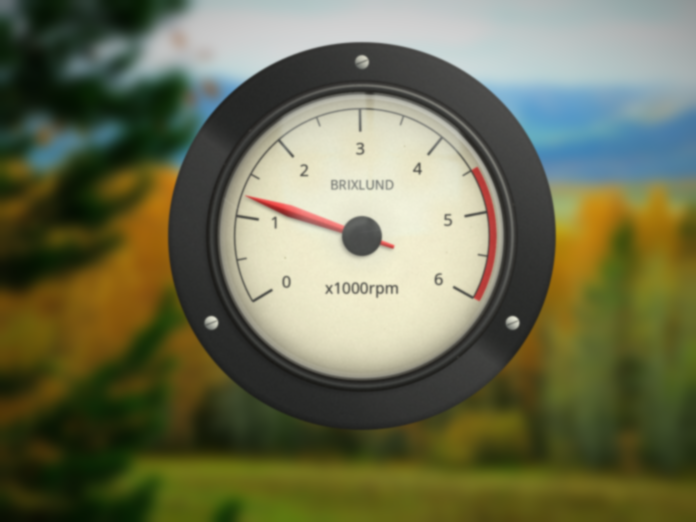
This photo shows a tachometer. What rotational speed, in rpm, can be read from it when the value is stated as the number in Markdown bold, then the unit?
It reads **1250** rpm
